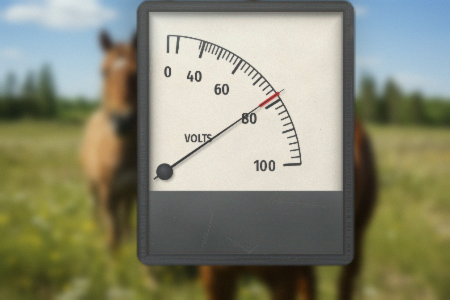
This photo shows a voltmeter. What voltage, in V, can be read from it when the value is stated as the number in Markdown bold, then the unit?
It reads **78** V
